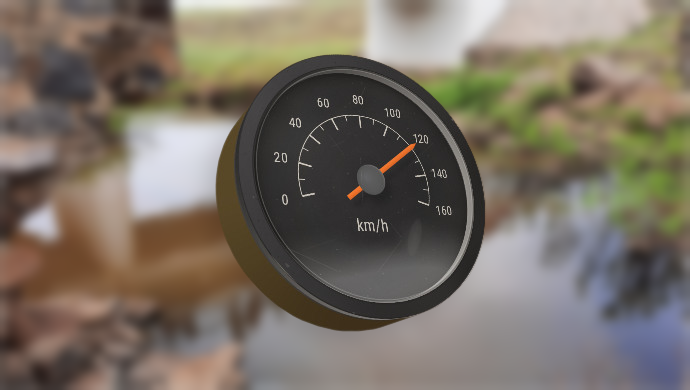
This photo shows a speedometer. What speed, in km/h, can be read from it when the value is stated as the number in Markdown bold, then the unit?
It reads **120** km/h
